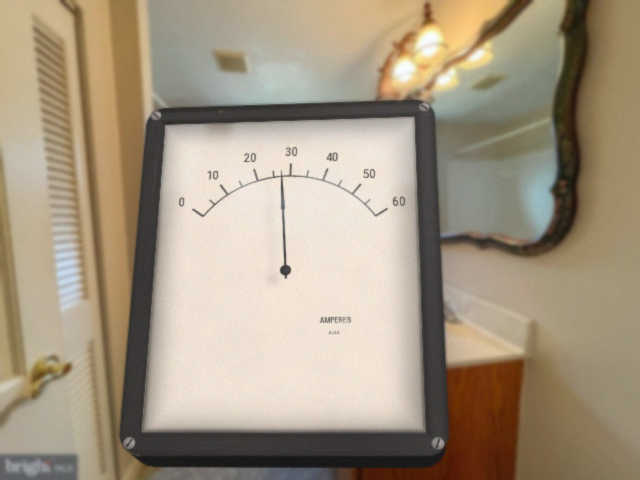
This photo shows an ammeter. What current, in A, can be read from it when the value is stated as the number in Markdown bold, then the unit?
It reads **27.5** A
